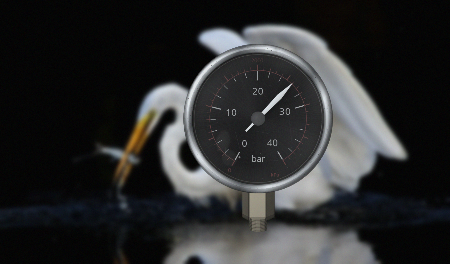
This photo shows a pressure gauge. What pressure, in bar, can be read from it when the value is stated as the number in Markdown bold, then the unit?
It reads **26** bar
